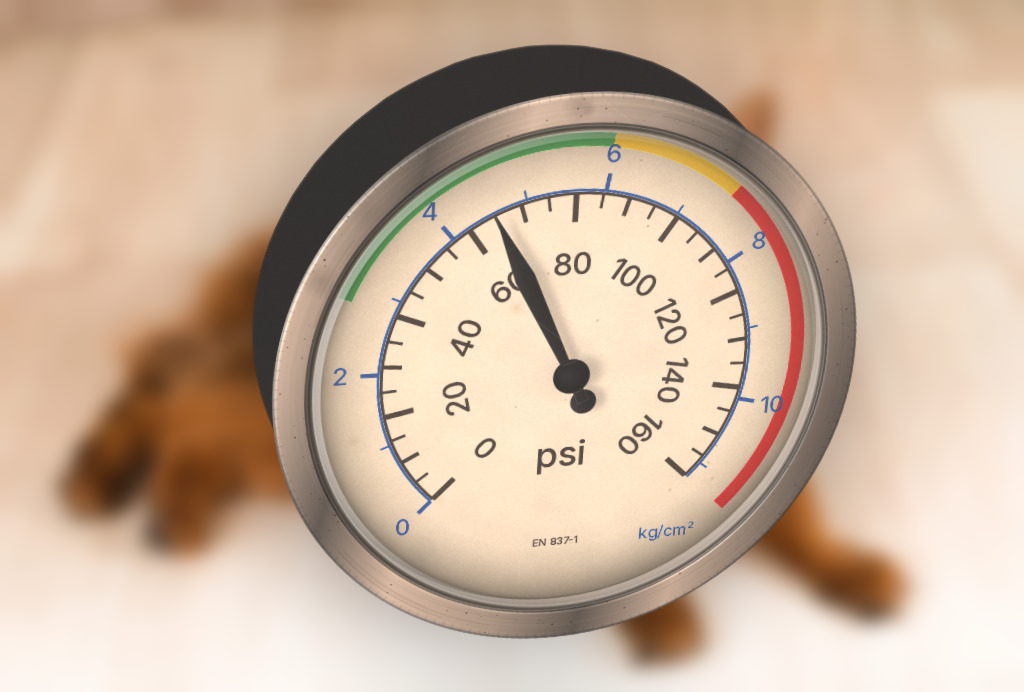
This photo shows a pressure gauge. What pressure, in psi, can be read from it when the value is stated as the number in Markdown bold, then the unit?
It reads **65** psi
